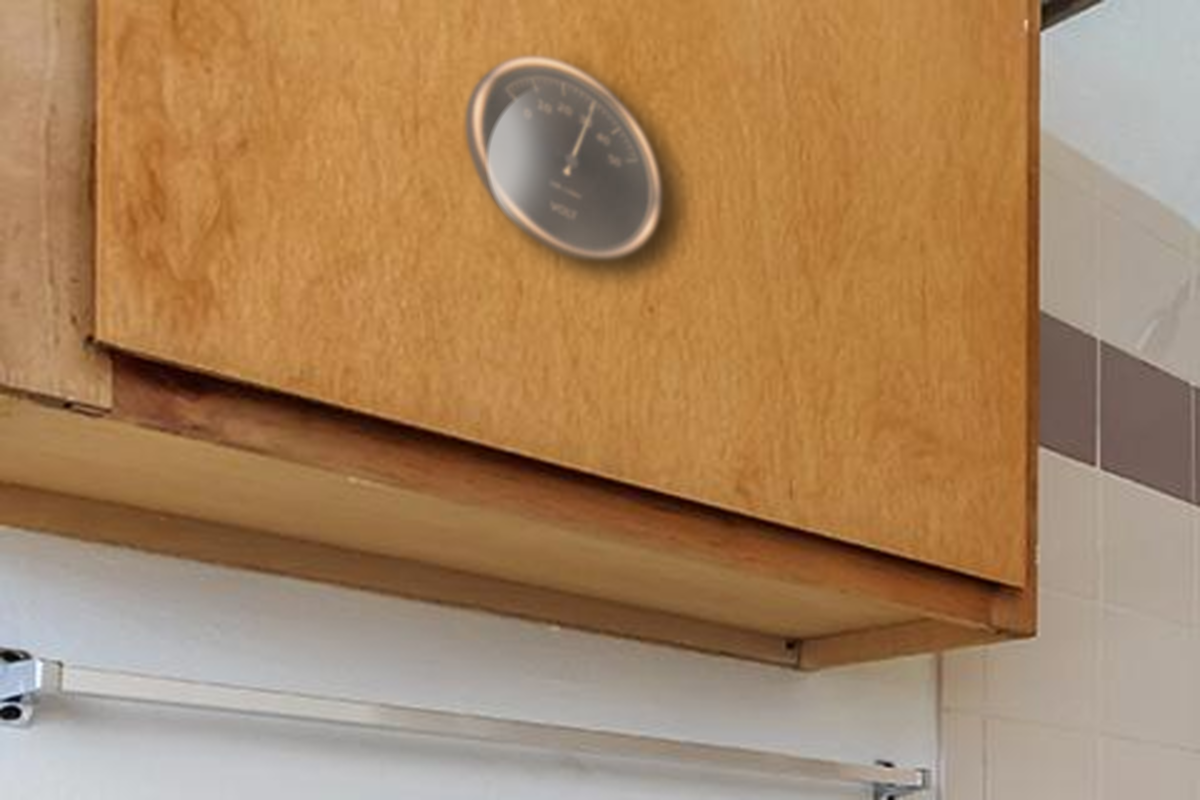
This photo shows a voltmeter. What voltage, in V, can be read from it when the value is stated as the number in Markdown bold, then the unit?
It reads **30** V
